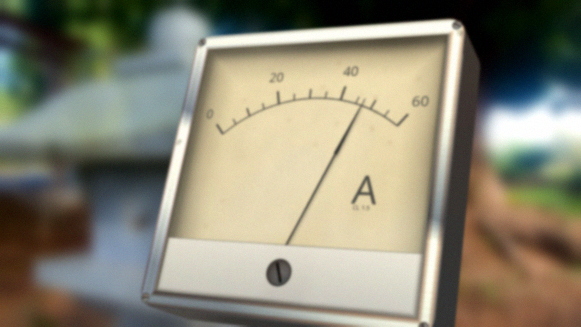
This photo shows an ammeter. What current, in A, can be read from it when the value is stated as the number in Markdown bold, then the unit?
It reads **47.5** A
